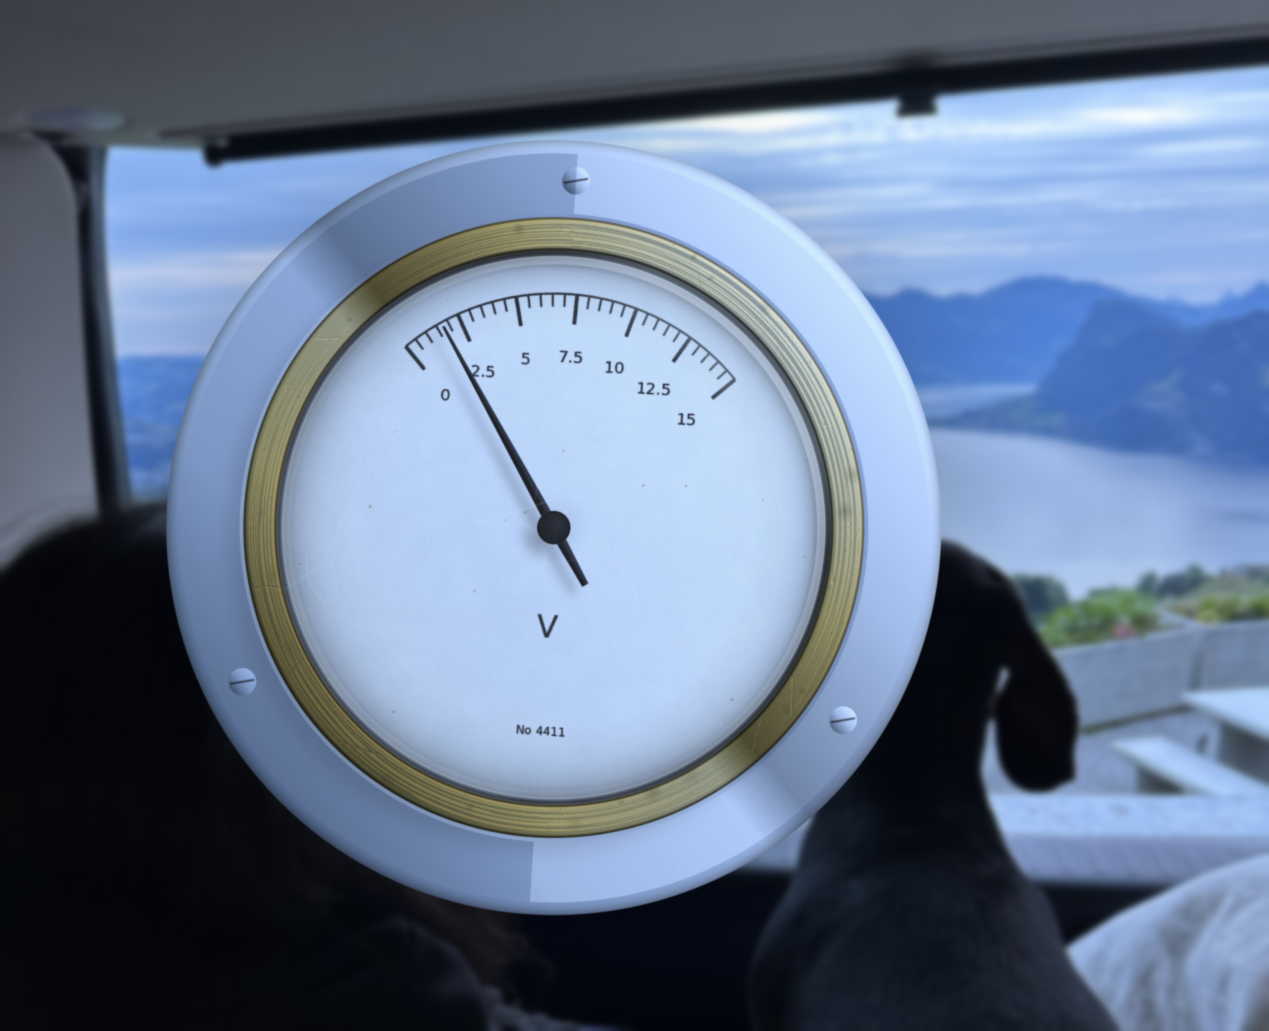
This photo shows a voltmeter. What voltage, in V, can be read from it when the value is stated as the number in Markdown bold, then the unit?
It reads **1.75** V
